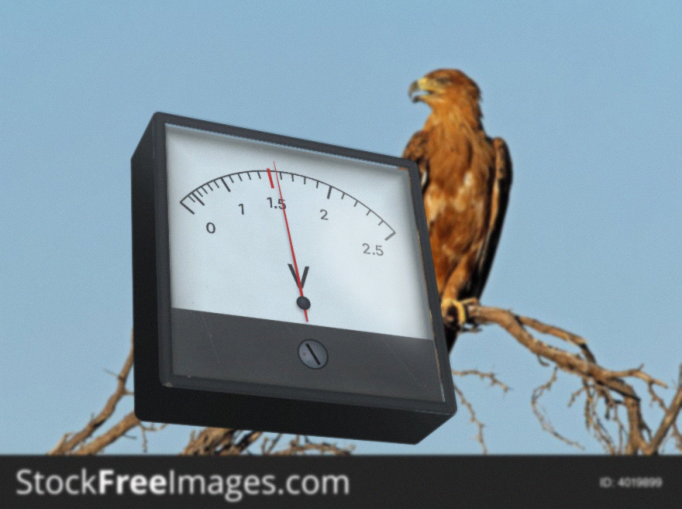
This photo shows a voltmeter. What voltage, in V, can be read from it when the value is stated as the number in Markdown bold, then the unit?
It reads **1.55** V
